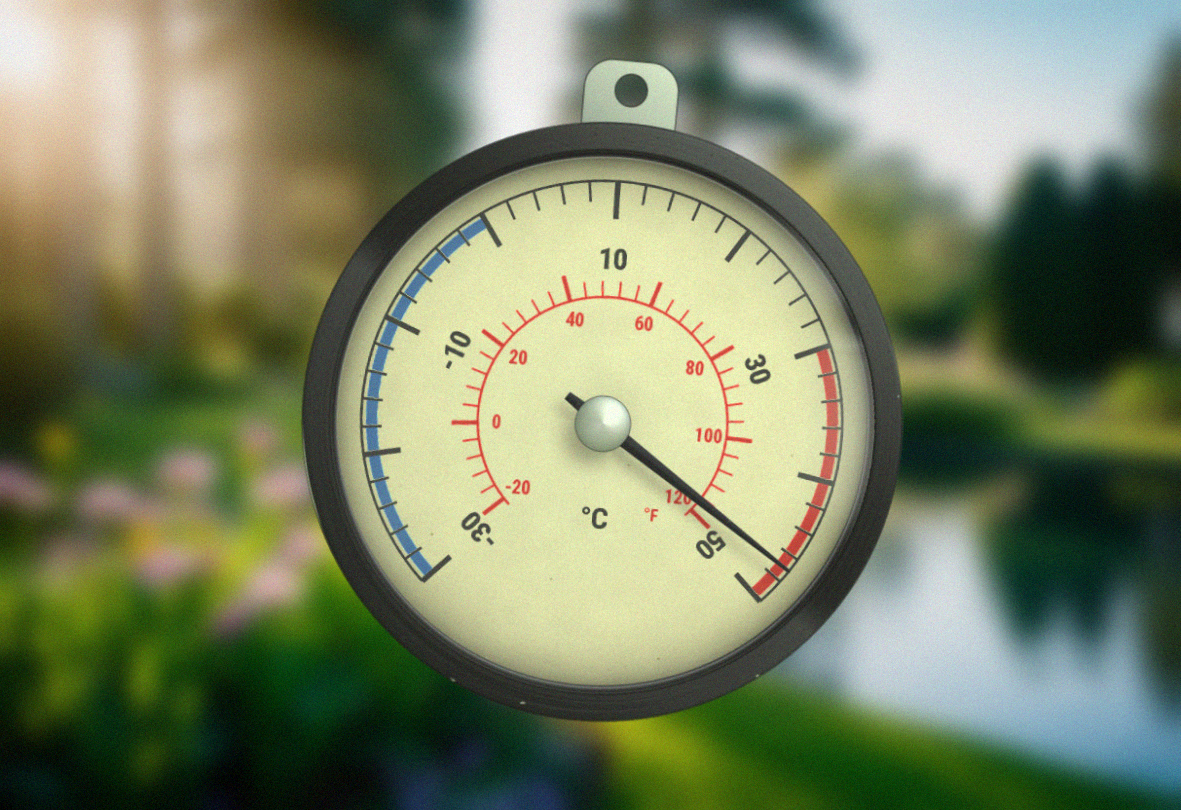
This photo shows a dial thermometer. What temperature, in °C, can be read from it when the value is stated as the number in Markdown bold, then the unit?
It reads **47** °C
